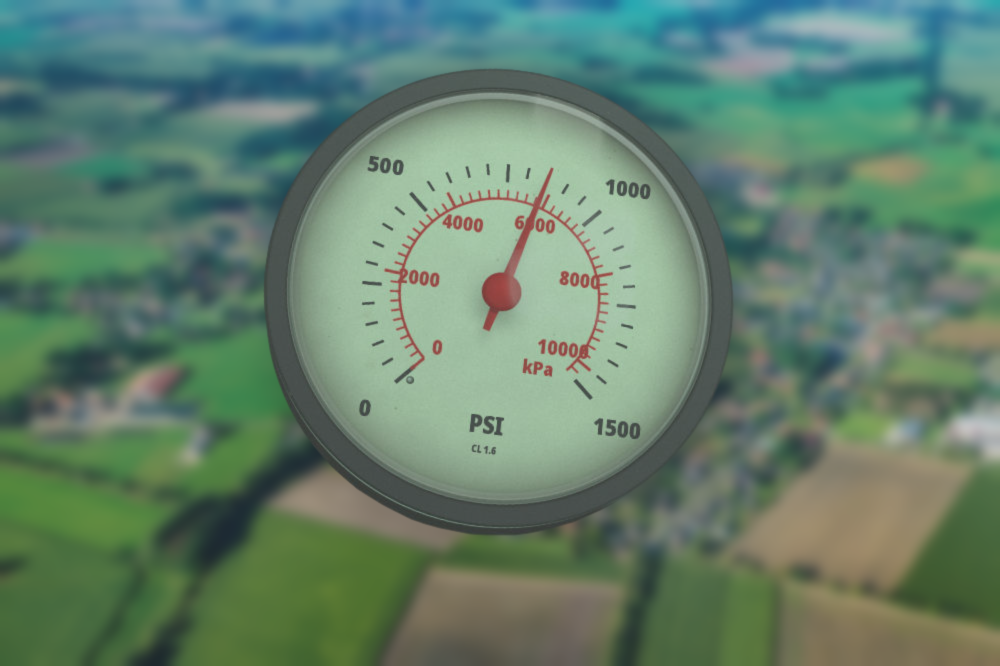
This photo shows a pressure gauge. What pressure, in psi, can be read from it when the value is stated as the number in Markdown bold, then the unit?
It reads **850** psi
